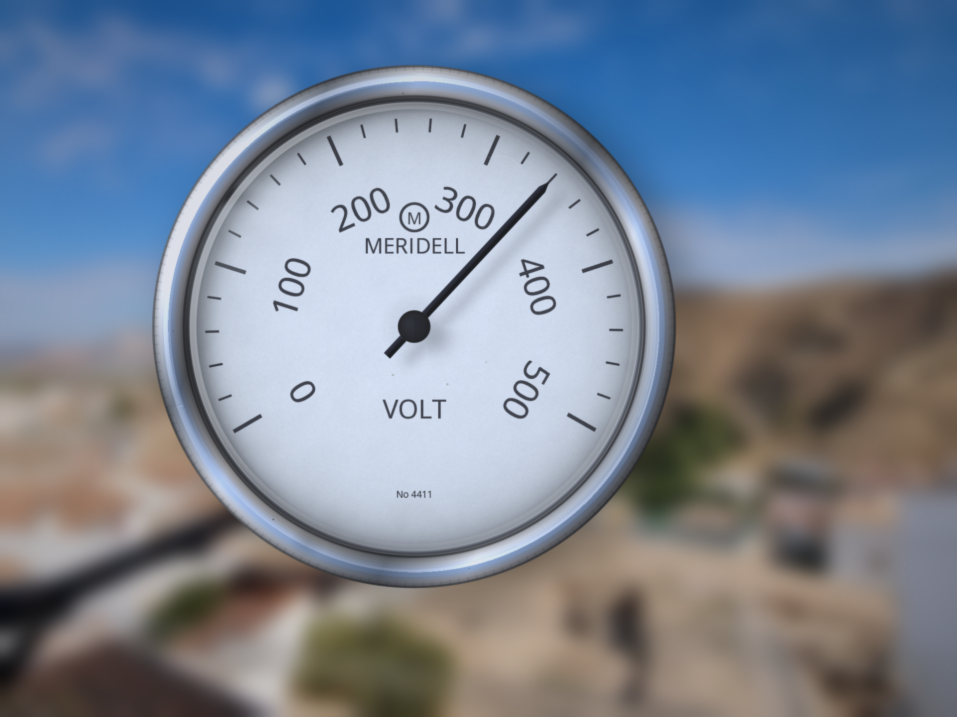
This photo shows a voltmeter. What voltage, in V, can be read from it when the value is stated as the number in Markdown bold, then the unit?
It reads **340** V
